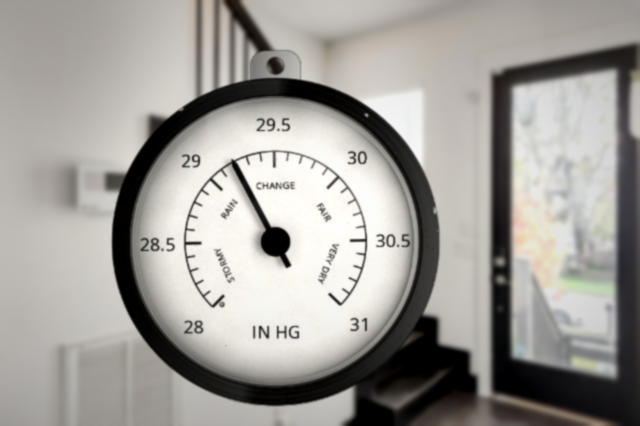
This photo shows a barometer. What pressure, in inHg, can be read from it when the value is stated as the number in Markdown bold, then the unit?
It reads **29.2** inHg
